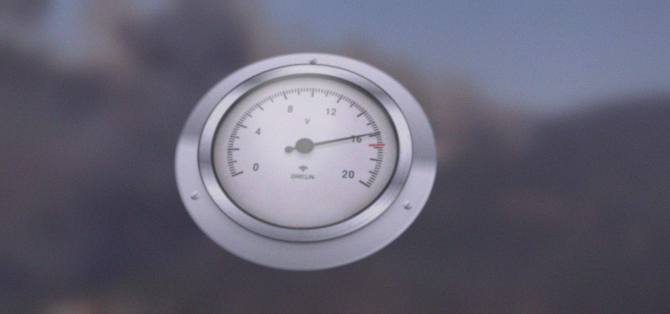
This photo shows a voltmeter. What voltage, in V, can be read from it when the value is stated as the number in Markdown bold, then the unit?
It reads **16** V
